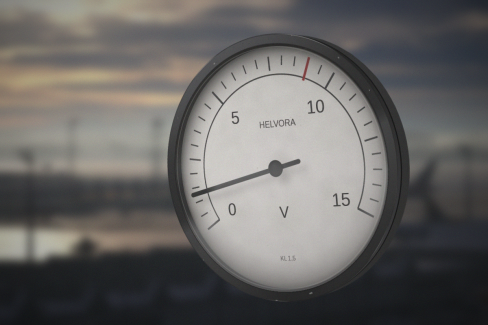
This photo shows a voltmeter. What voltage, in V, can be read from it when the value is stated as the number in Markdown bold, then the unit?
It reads **1.25** V
